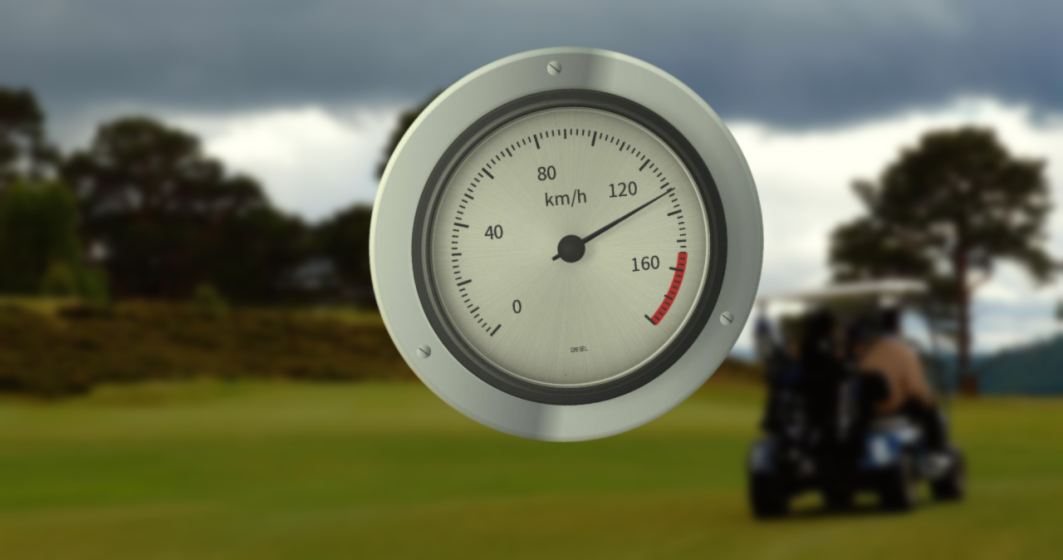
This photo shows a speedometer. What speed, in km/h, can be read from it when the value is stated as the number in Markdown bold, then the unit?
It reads **132** km/h
